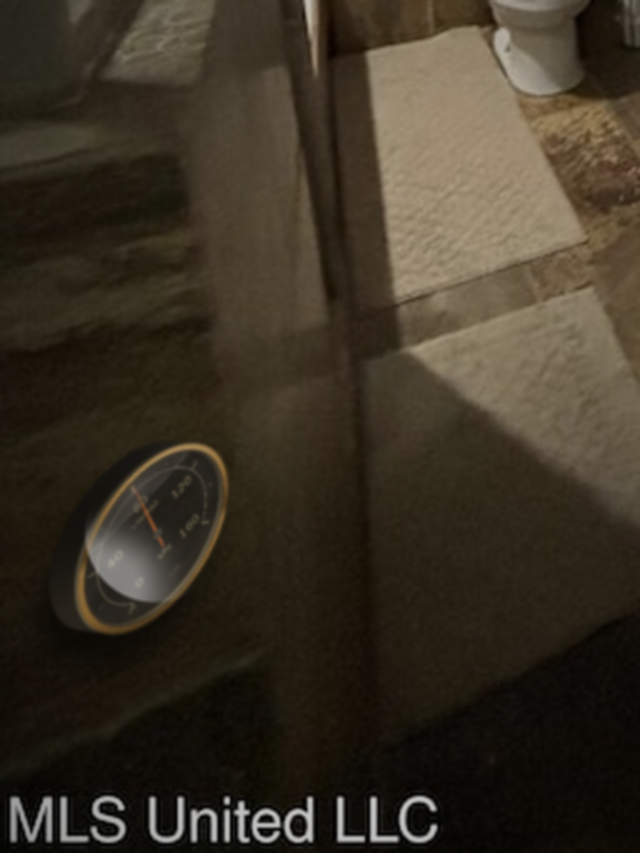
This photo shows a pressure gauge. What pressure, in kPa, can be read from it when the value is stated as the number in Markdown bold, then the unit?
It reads **80** kPa
